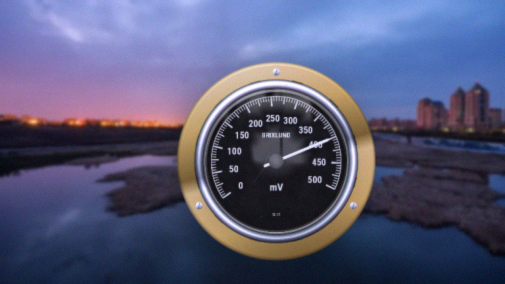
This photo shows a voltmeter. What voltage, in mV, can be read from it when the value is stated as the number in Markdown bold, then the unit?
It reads **400** mV
